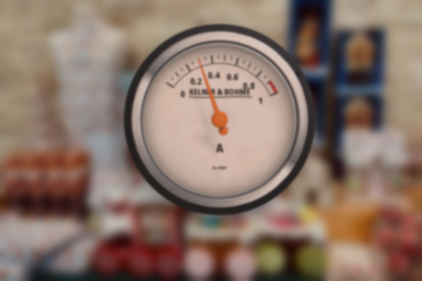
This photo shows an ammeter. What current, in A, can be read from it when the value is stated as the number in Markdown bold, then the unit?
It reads **0.3** A
